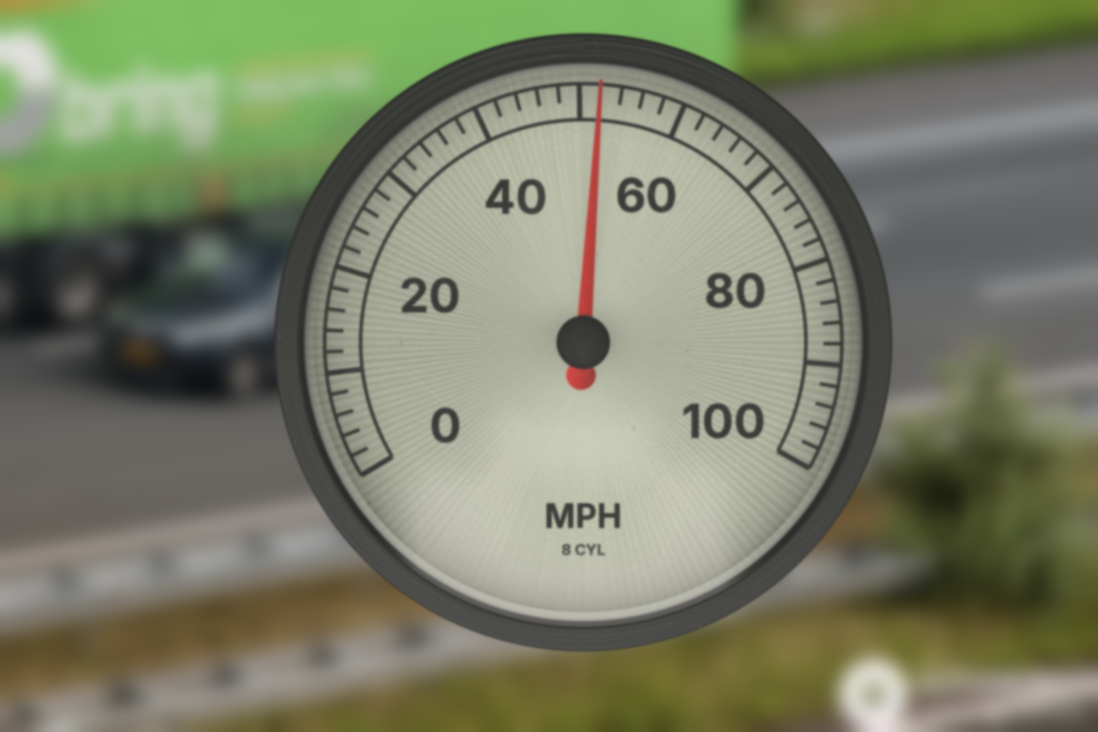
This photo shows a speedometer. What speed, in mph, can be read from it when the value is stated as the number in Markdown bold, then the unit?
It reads **52** mph
